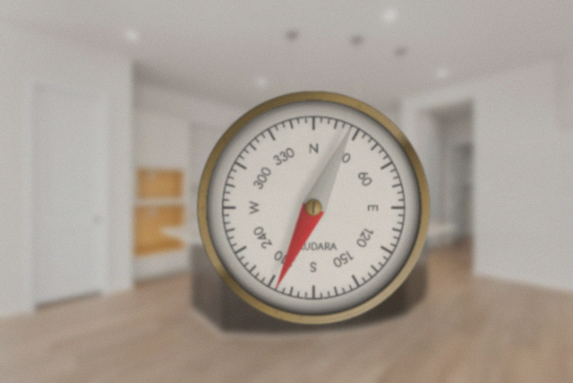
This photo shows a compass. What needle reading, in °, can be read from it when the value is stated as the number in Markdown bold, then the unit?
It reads **205** °
